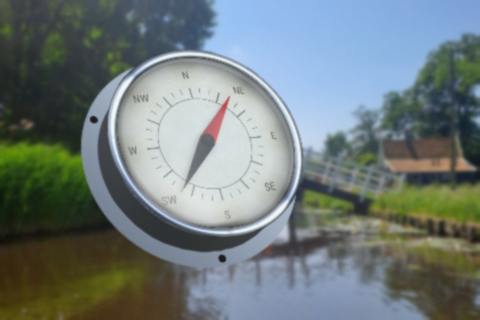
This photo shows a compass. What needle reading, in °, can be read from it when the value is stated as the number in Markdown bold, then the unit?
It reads **40** °
